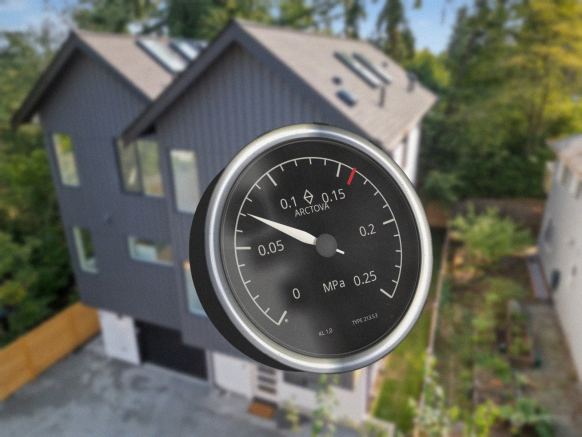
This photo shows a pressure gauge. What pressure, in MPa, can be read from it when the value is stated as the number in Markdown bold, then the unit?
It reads **0.07** MPa
